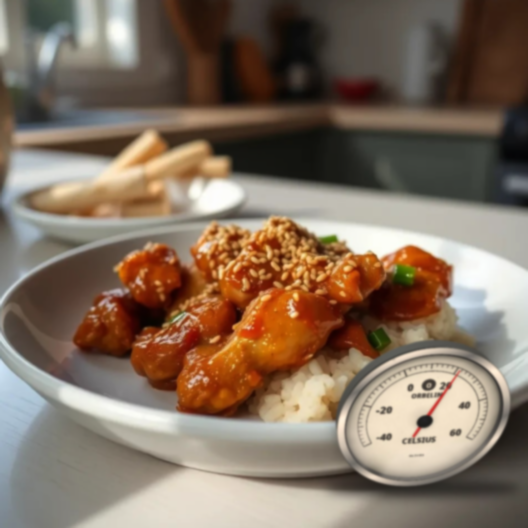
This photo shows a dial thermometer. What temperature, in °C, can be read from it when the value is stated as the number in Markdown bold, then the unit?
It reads **20** °C
